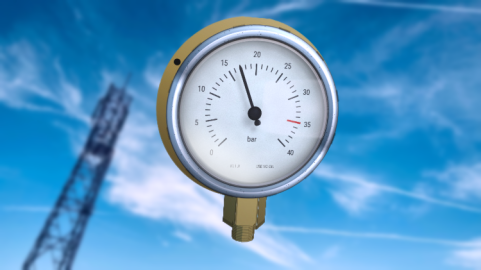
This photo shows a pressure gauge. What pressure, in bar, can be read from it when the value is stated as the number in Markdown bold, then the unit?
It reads **17** bar
